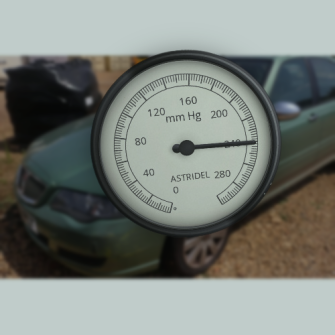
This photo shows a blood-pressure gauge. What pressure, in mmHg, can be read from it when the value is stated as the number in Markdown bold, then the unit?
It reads **240** mmHg
